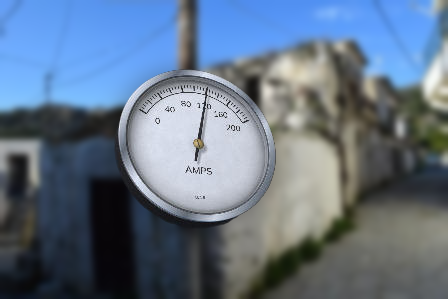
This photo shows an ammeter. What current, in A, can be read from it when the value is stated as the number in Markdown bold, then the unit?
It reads **120** A
